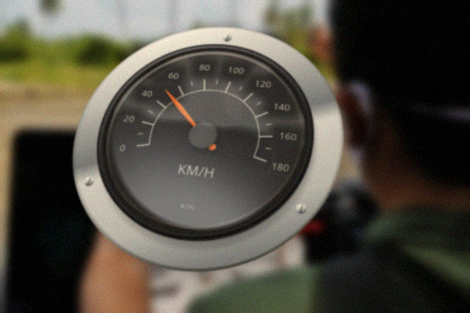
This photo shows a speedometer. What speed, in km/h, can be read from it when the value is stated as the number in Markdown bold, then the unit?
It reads **50** km/h
